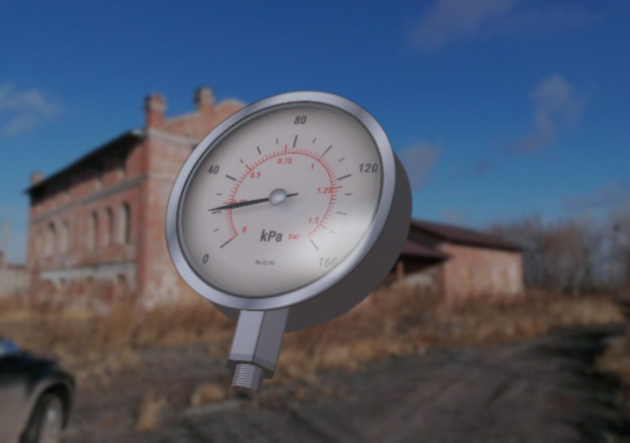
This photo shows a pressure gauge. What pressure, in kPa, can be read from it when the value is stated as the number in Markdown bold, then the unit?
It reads **20** kPa
